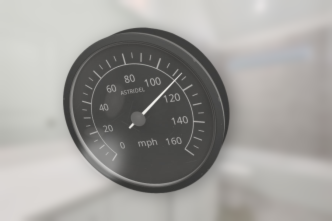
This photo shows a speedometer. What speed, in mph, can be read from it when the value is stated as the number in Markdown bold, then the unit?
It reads **112.5** mph
